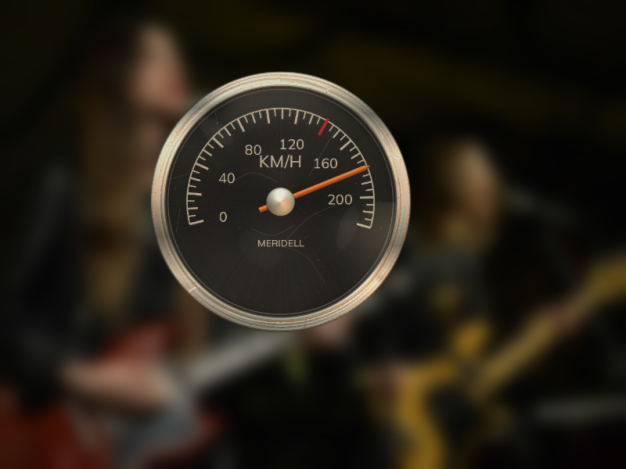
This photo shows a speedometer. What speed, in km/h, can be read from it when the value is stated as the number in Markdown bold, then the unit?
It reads **180** km/h
